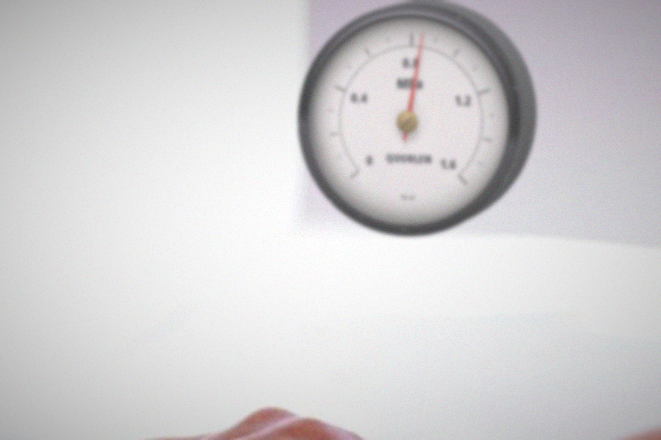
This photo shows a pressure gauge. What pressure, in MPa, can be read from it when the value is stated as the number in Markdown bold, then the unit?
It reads **0.85** MPa
